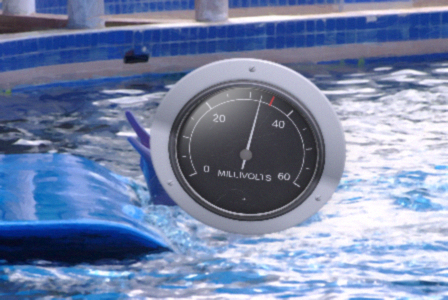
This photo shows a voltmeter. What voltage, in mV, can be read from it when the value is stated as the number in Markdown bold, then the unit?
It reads **32.5** mV
